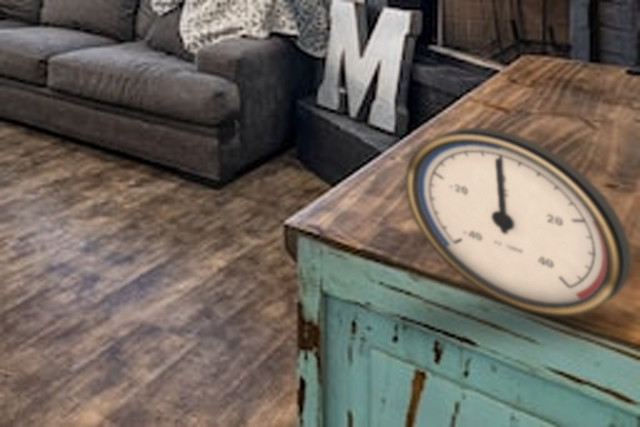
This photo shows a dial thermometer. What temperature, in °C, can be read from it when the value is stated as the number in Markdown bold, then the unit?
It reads **0** °C
